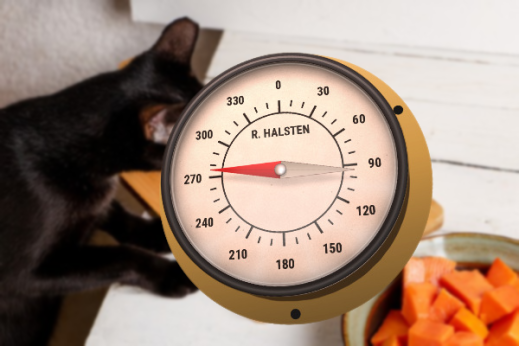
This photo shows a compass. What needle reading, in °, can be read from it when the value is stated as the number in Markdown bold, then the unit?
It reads **275** °
